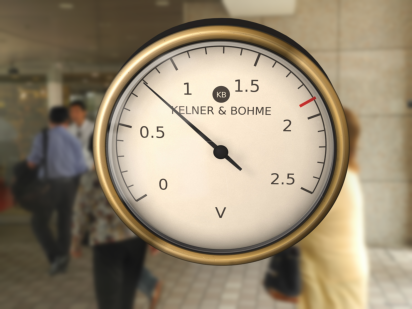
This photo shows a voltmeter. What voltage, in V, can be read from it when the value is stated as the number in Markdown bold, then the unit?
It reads **0.8** V
